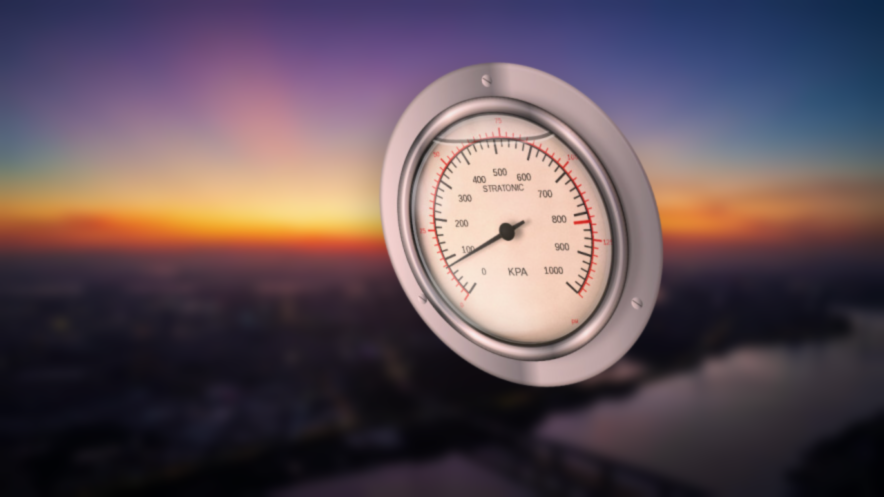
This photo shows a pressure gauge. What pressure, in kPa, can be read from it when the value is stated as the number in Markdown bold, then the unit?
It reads **80** kPa
